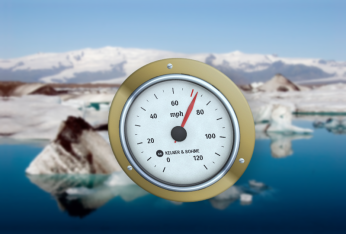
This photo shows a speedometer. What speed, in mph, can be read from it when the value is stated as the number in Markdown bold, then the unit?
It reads **72.5** mph
